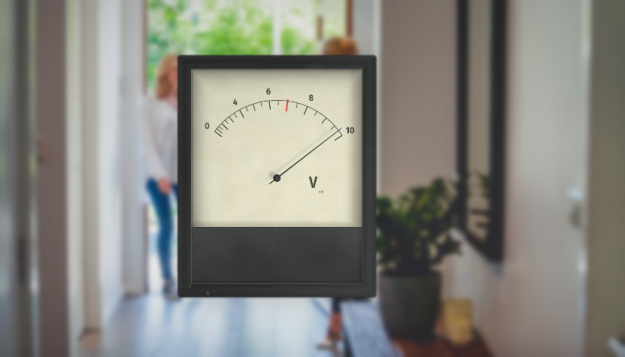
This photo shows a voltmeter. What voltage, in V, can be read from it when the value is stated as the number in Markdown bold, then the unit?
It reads **9.75** V
